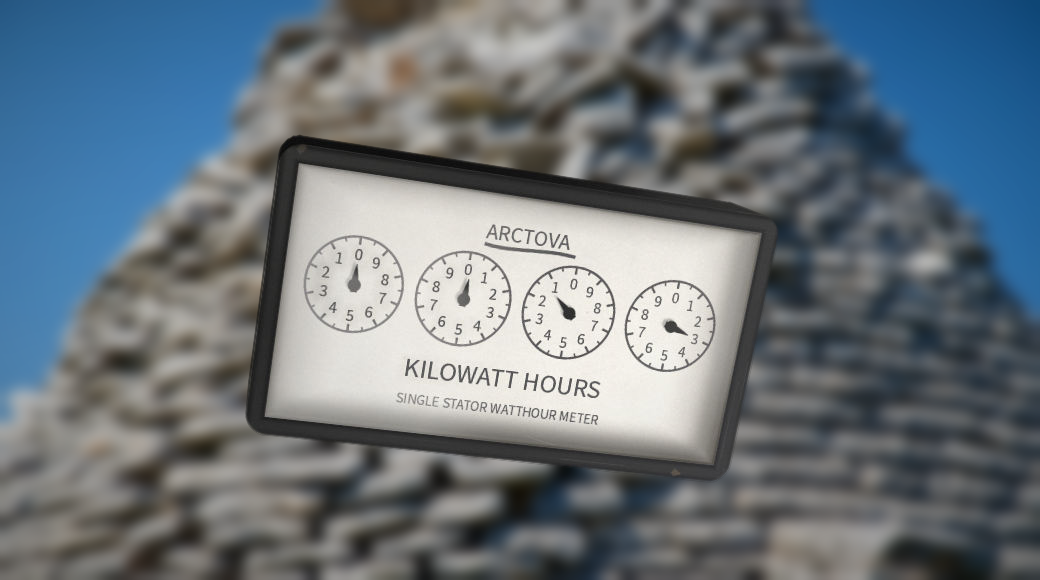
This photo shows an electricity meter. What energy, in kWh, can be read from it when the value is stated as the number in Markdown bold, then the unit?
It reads **13** kWh
